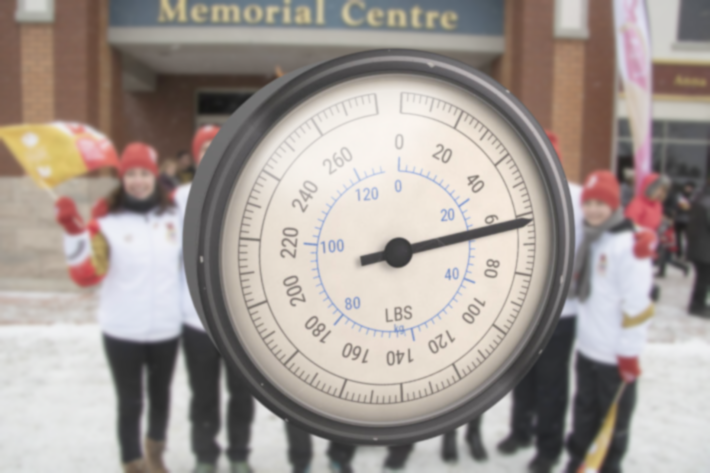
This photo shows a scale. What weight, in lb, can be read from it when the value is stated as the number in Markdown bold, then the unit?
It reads **62** lb
